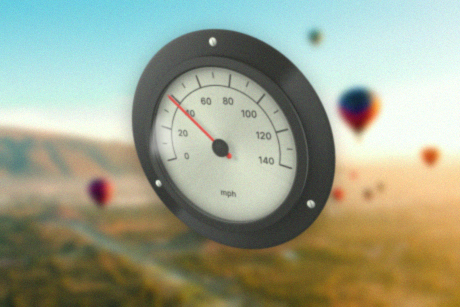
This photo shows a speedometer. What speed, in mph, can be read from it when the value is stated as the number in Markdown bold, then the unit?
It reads **40** mph
